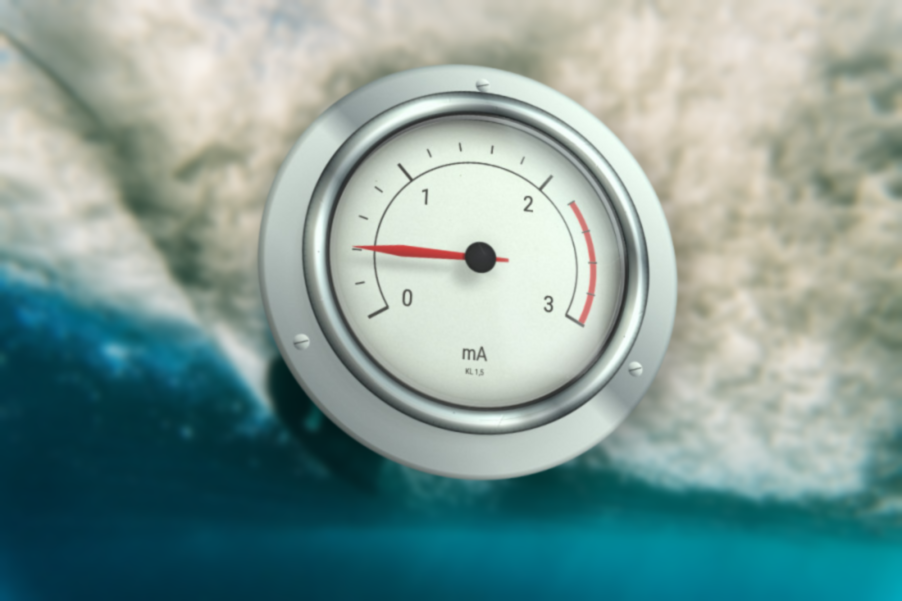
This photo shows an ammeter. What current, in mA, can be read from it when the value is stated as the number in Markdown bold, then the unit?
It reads **0.4** mA
